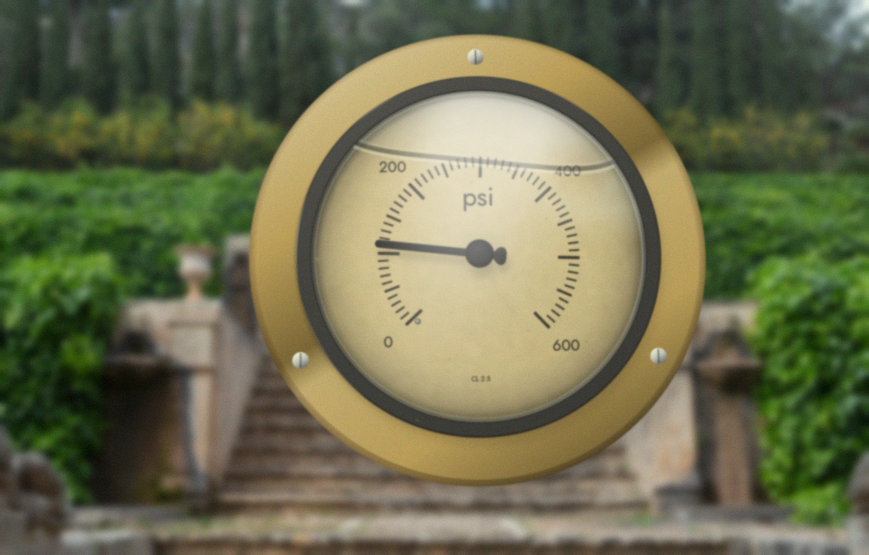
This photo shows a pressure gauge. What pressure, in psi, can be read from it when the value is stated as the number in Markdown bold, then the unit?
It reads **110** psi
